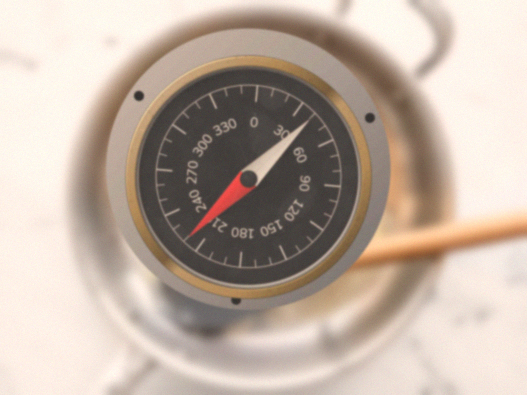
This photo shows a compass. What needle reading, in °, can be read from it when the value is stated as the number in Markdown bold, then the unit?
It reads **220** °
